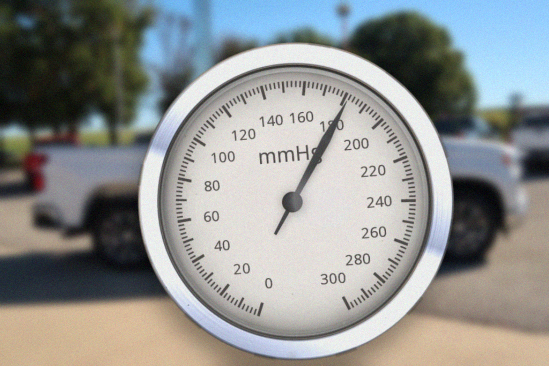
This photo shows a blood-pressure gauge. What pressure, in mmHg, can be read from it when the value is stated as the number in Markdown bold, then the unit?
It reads **182** mmHg
